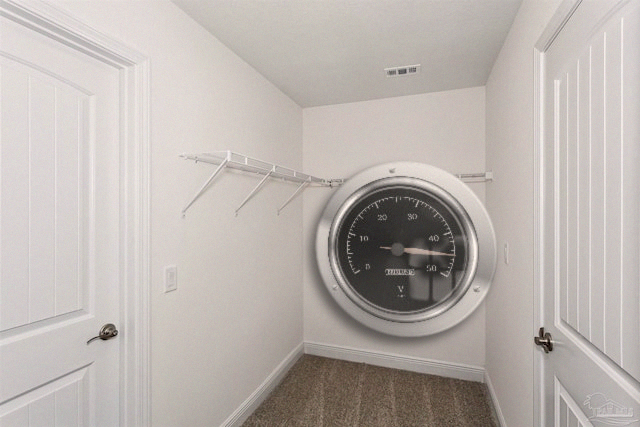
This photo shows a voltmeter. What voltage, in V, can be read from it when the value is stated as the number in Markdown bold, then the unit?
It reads **45** V
